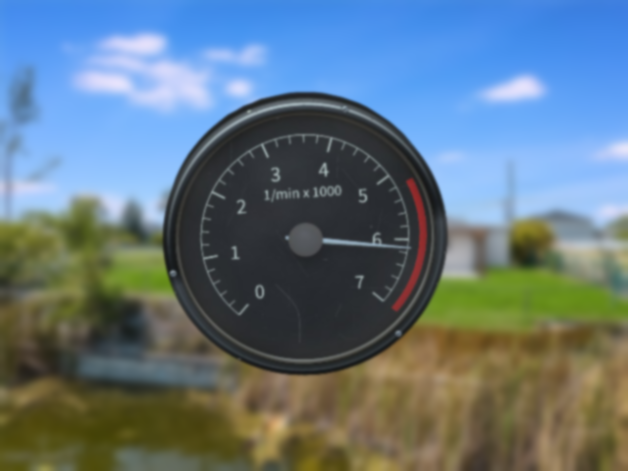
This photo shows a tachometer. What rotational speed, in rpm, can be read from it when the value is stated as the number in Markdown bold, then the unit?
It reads **6100** rpm
